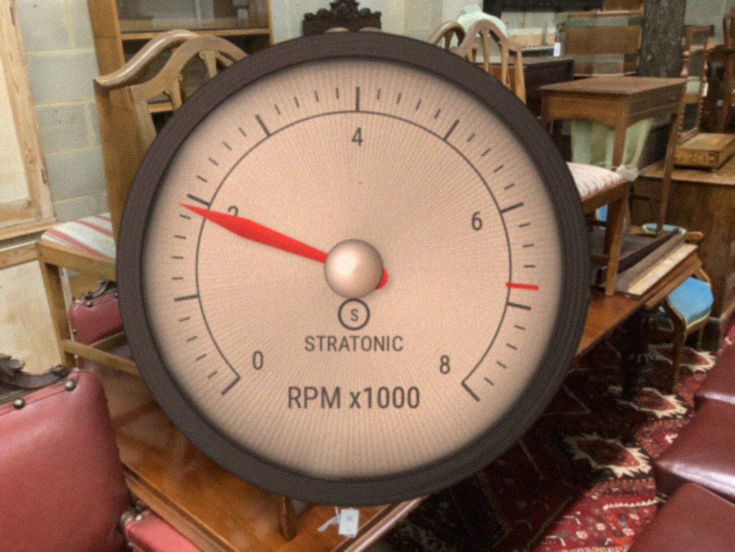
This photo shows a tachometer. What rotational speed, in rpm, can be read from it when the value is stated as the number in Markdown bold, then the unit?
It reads **1900** rpm
